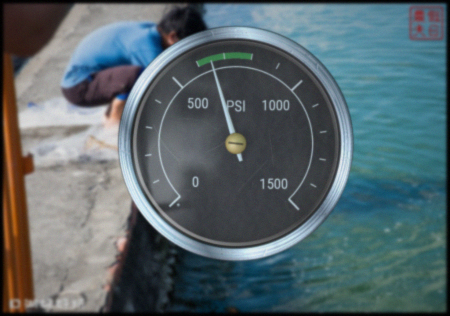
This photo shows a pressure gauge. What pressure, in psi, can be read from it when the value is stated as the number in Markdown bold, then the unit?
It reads **650** psi
